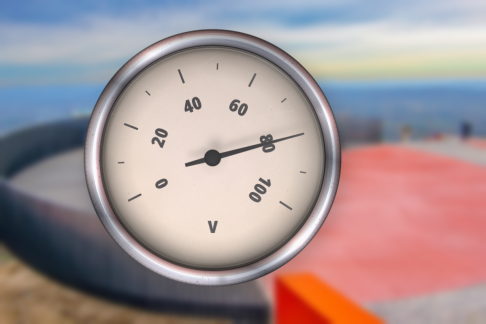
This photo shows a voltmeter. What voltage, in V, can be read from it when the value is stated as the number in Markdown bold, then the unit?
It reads **80** V
